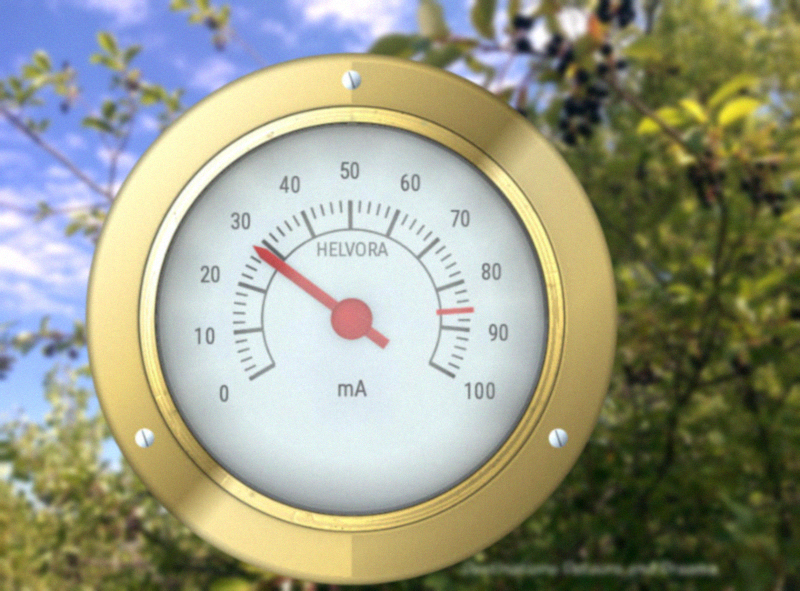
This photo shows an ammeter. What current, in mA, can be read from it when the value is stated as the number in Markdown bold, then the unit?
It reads **28** mA
